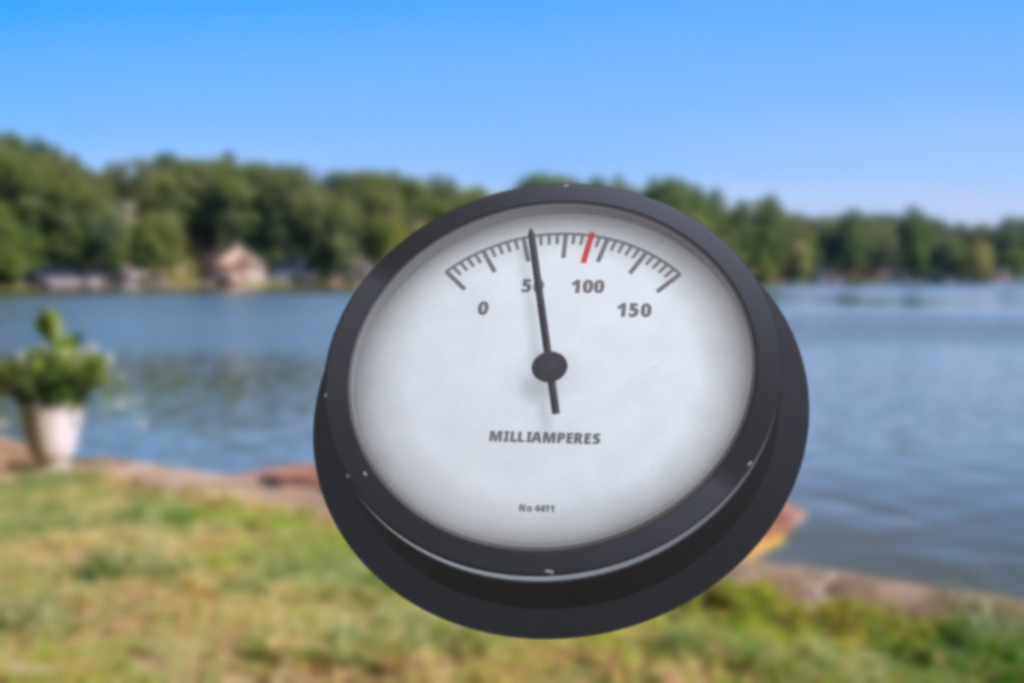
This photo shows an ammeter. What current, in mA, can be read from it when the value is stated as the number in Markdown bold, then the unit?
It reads **55** mA
